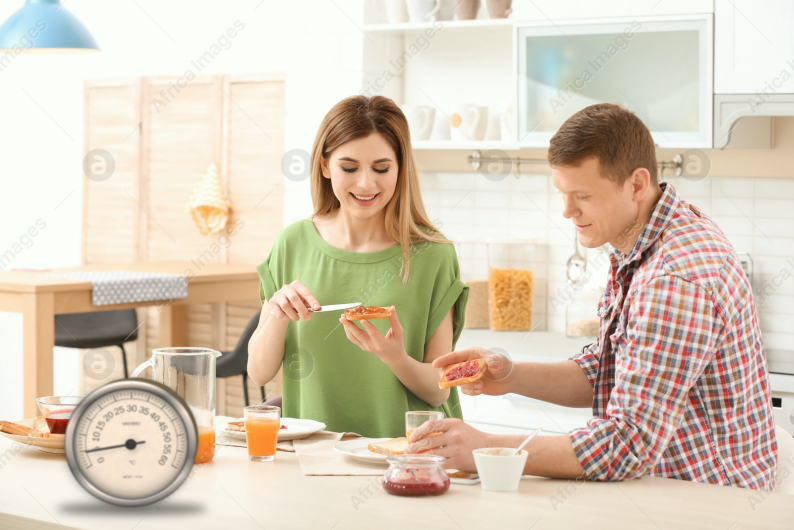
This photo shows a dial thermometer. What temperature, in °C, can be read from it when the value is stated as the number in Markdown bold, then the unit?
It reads **5** °C
